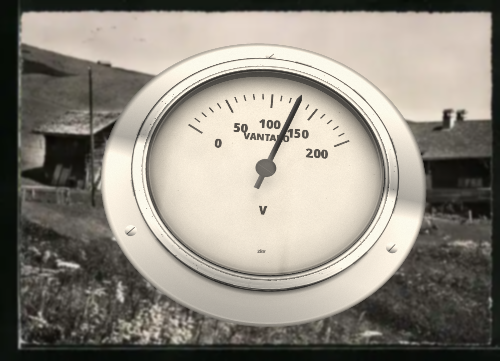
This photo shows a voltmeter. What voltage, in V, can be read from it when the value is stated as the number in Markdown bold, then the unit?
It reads **130** V
